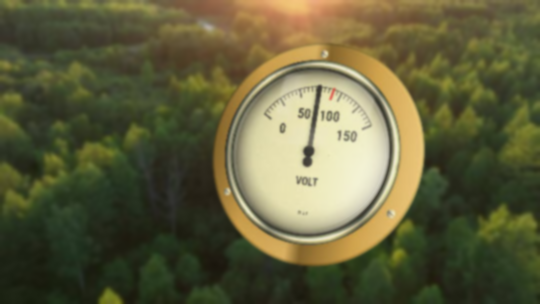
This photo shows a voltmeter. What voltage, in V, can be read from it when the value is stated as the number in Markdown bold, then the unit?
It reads **75** V
